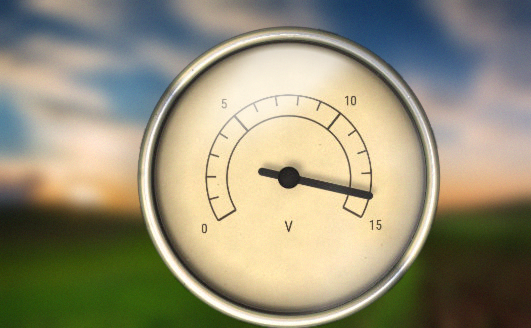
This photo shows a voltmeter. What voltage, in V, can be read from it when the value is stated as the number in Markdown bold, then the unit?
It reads **14** V
